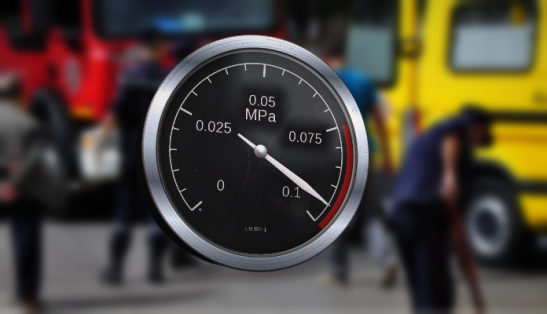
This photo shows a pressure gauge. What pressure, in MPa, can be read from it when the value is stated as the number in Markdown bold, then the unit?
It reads **0.095** MPa
